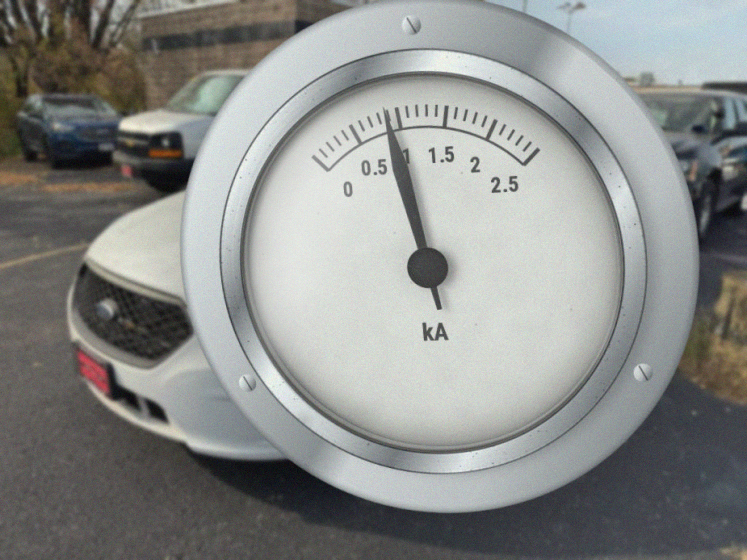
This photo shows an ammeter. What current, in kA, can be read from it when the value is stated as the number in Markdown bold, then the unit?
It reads **0.9** kA
